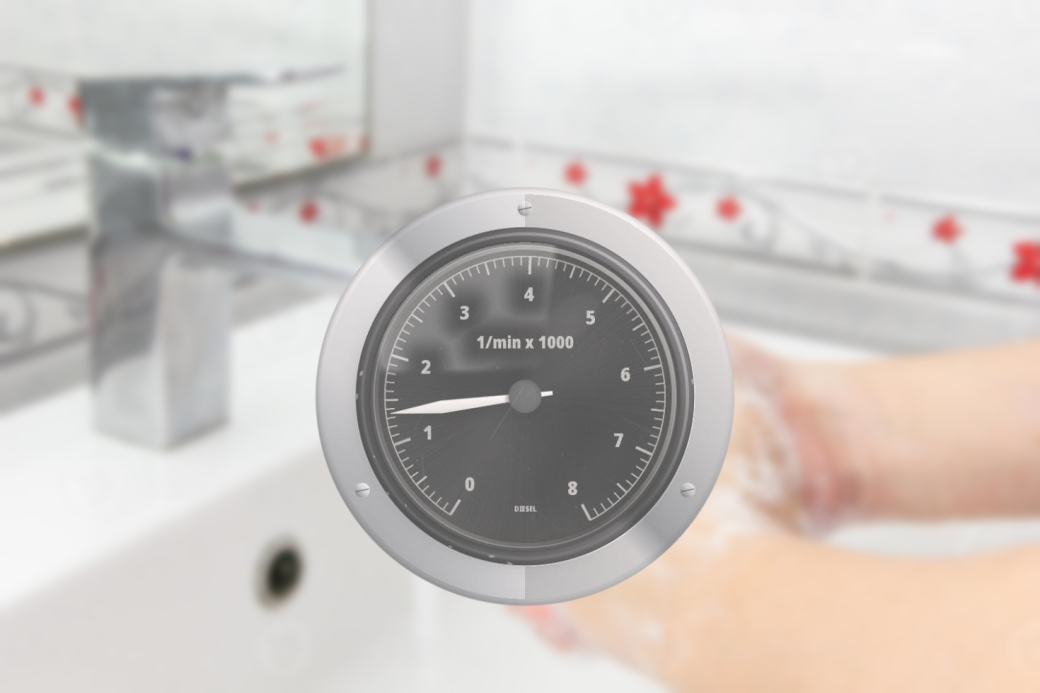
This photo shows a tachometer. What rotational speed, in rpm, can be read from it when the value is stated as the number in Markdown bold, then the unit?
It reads **1350** rpm
